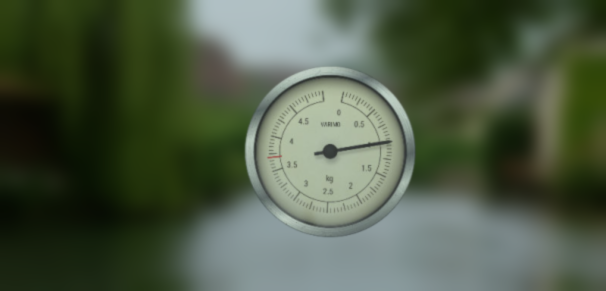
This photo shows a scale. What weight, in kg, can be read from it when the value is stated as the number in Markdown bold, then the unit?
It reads **1** kg
